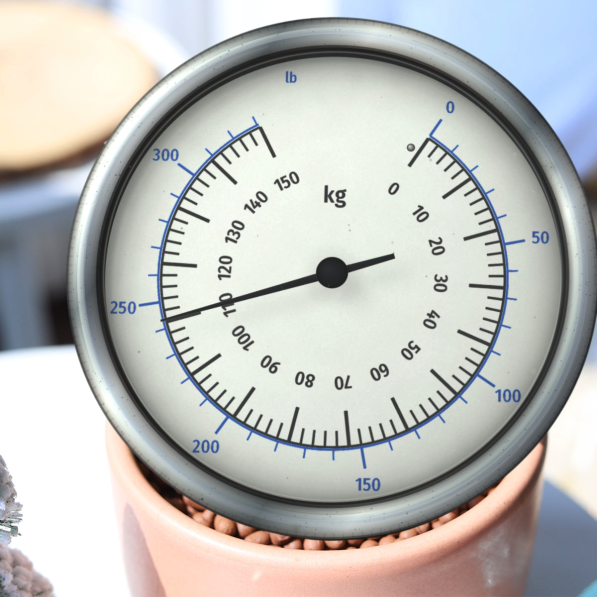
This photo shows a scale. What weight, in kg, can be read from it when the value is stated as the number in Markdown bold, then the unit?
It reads **110** kg
